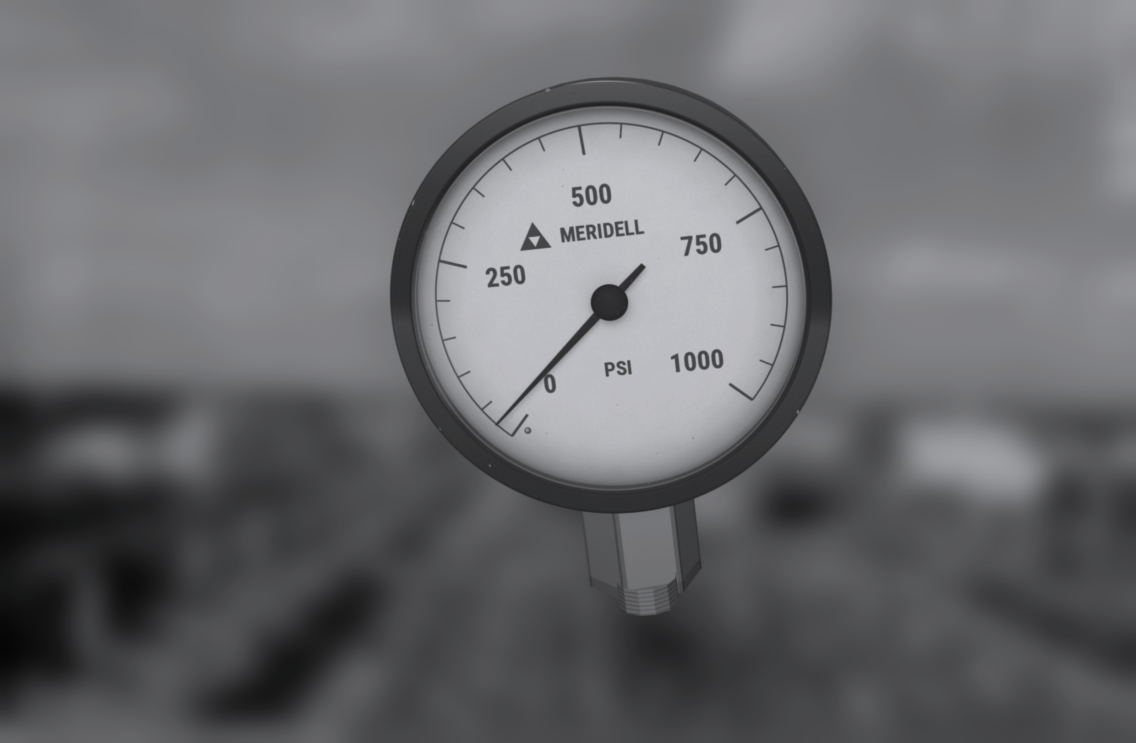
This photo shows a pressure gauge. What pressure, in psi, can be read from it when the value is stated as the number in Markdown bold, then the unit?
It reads **25** psi
